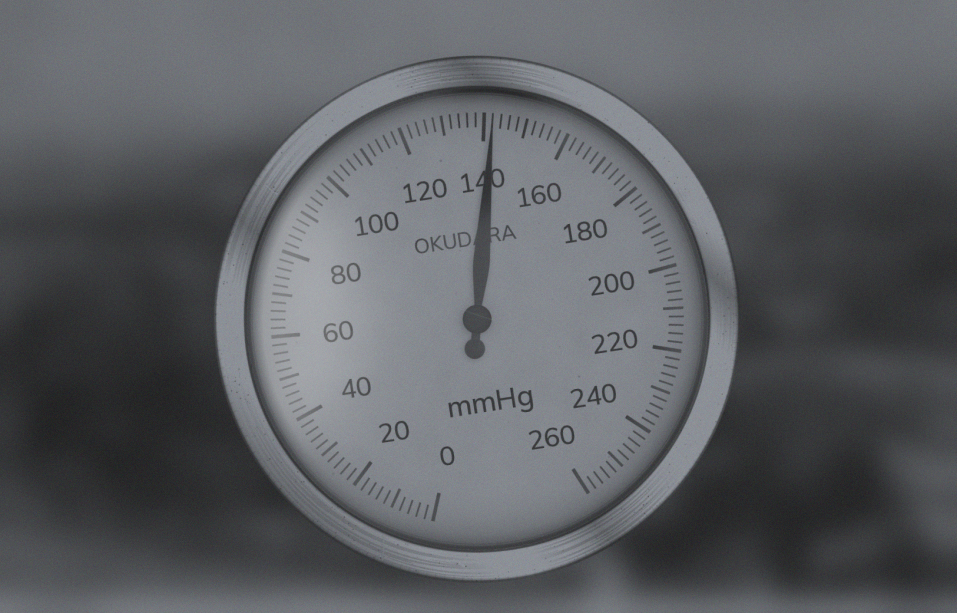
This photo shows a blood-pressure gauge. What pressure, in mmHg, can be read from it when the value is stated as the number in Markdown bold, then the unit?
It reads **142** mmHg
